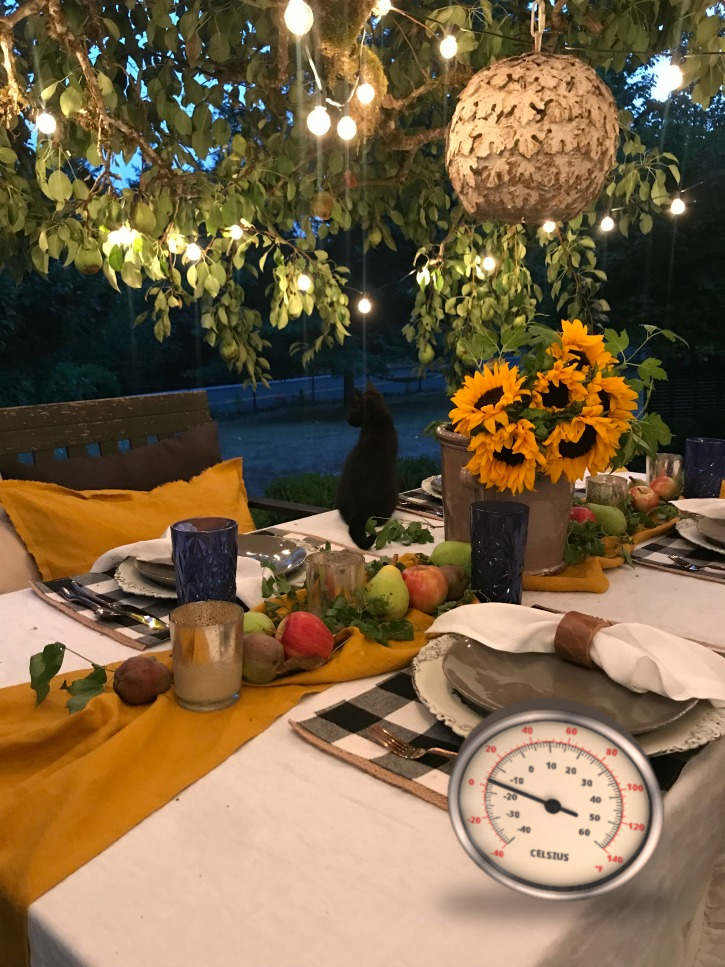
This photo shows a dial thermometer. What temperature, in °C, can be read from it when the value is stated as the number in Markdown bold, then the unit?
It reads **-15** °C
